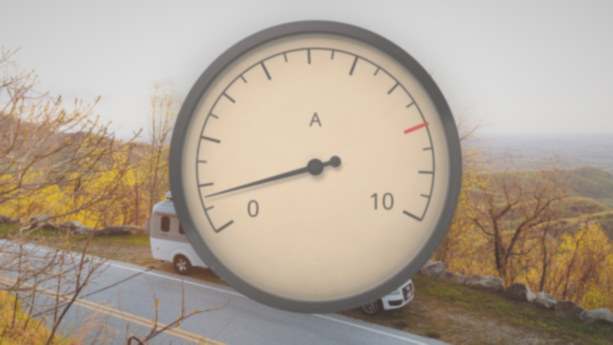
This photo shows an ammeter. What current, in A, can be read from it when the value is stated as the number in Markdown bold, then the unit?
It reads **0.75** A
